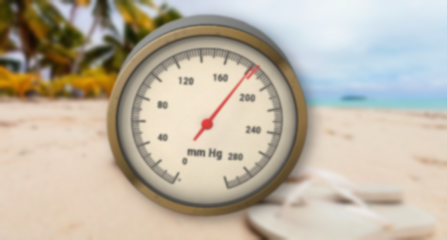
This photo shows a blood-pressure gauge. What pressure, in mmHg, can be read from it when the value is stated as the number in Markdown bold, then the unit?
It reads **180** mmHg
